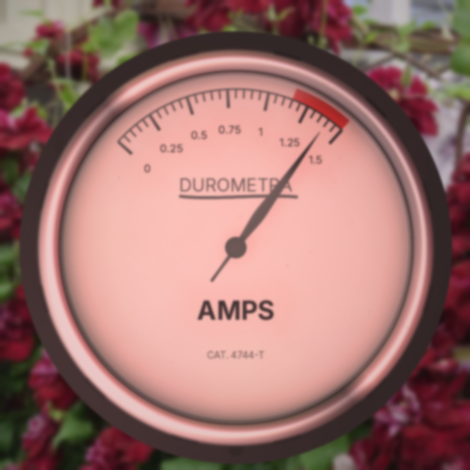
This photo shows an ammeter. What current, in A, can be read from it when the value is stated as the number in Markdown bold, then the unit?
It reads **1.4** A
